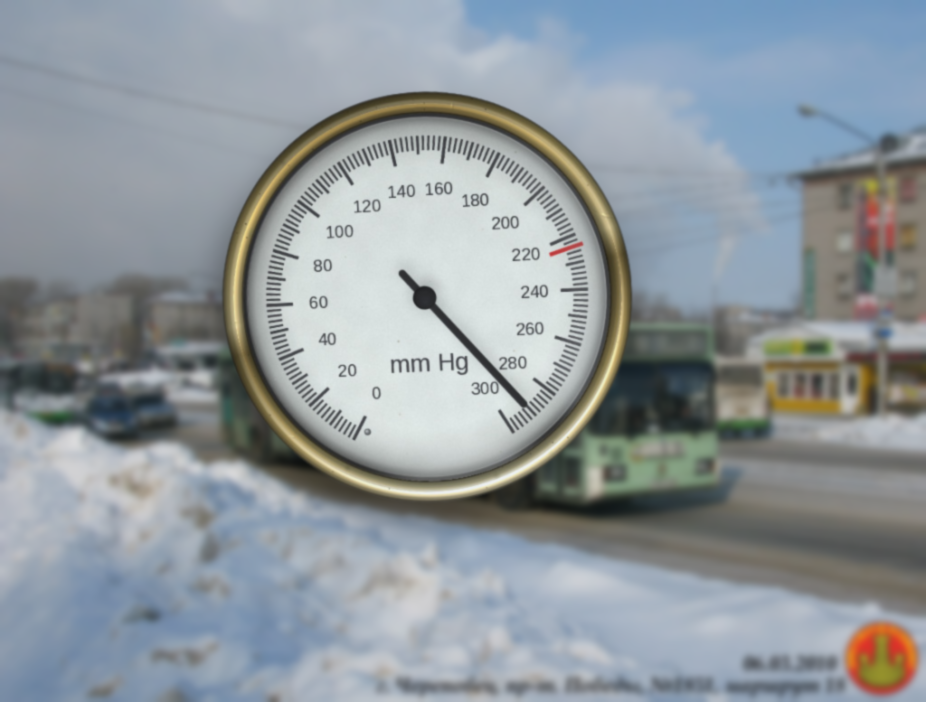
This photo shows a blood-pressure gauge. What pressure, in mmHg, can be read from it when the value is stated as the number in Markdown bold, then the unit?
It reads **290** mmHg
